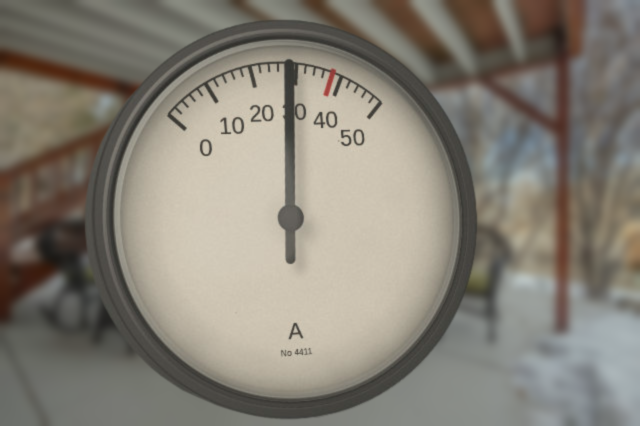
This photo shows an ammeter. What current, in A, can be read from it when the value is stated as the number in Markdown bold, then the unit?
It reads **28** A
